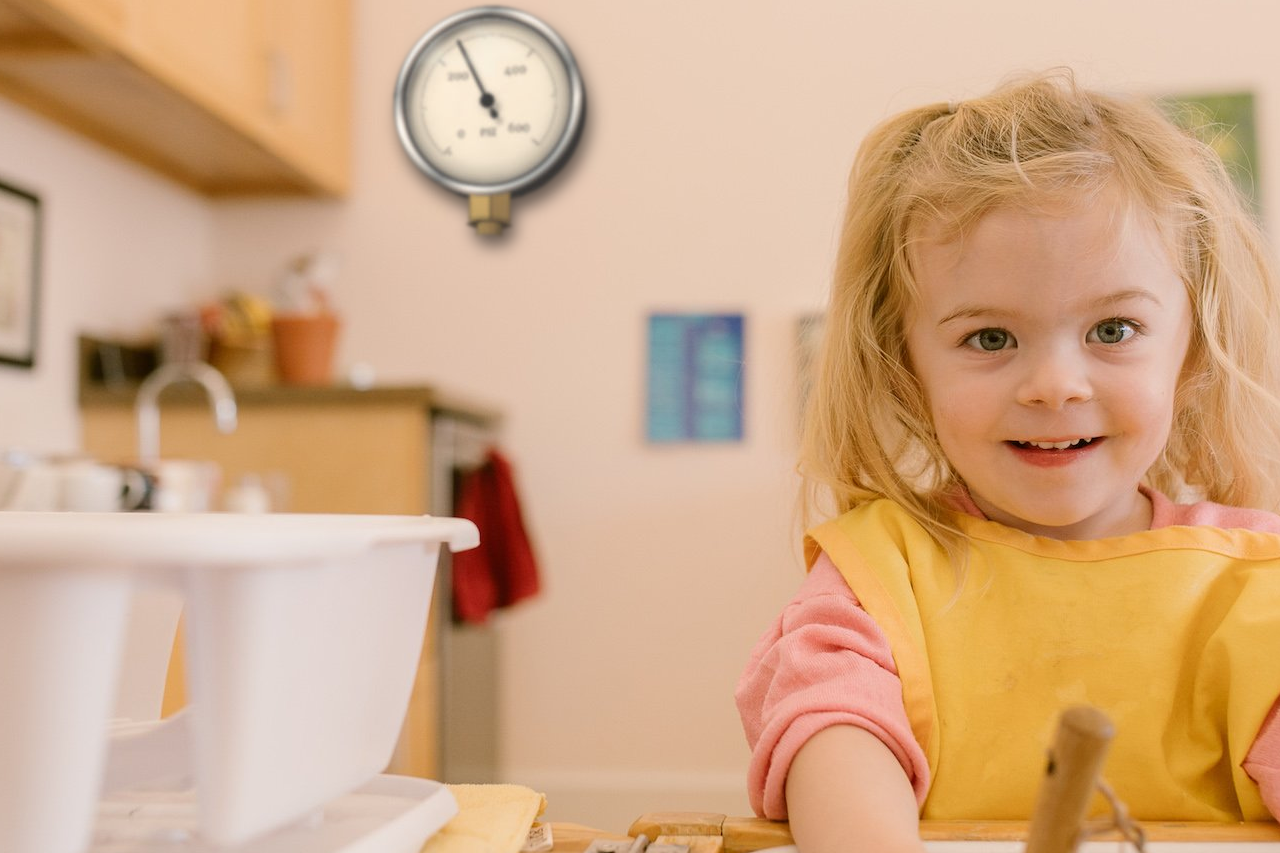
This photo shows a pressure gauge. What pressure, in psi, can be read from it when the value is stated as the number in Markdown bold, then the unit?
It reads **250** psi
